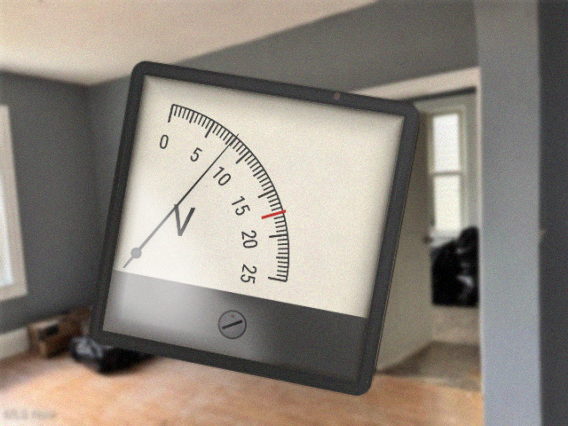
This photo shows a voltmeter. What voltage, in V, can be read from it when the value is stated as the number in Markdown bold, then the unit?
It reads **8** V
